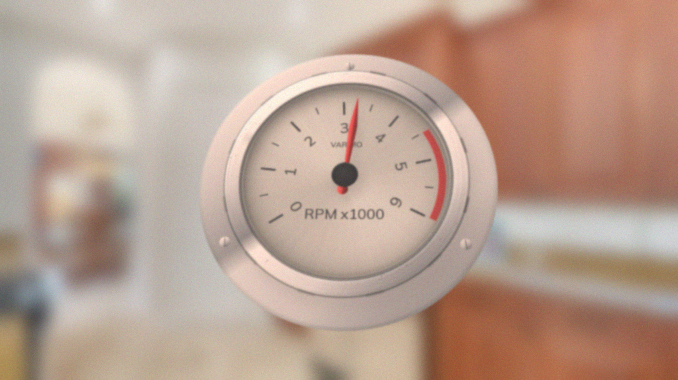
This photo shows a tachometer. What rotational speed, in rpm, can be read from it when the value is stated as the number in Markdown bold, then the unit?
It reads **3250** rpm
